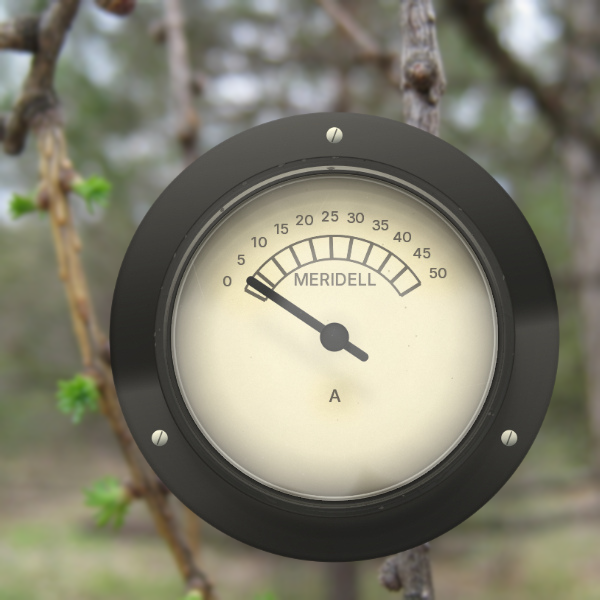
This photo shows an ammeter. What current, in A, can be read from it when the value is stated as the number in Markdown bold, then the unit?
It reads **2.5** A
